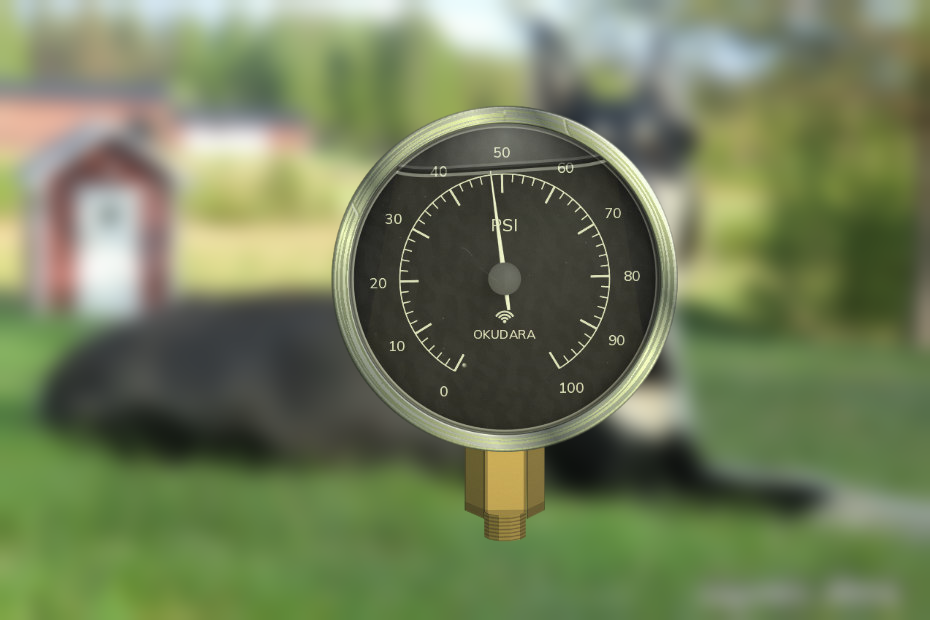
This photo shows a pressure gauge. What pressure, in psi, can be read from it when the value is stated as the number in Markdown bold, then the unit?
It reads **48** psi
